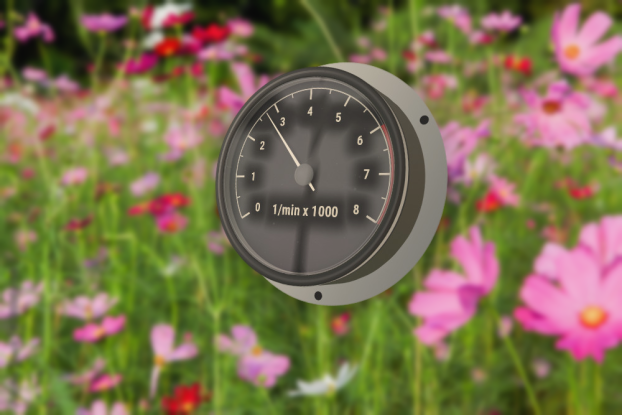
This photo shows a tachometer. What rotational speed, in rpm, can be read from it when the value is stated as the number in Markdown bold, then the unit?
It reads **2750** rpm
